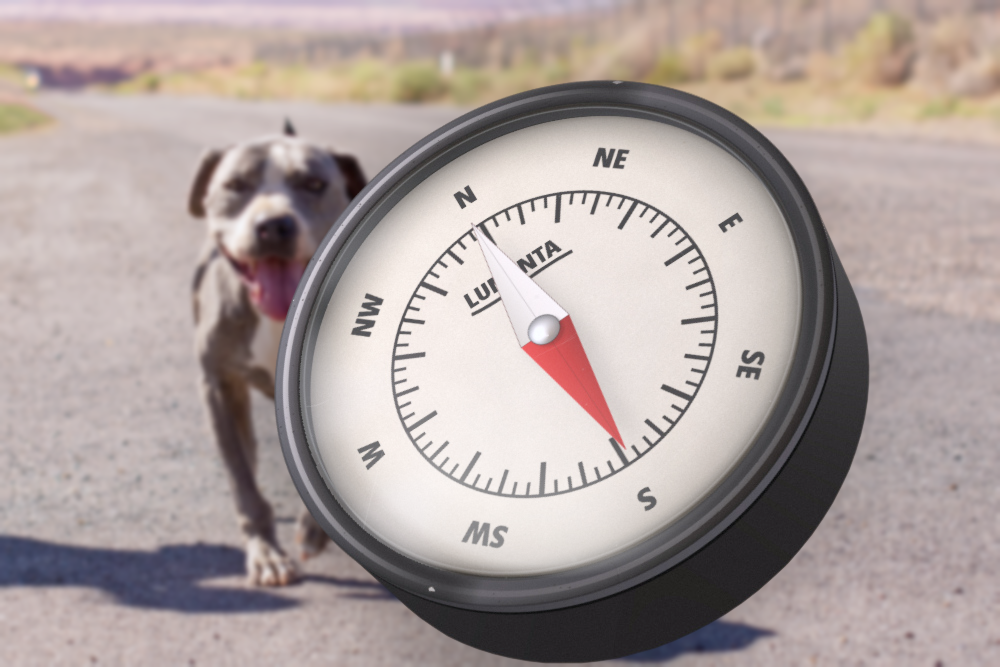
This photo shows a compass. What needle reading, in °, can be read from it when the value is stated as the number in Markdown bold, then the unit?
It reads **177.5** °
